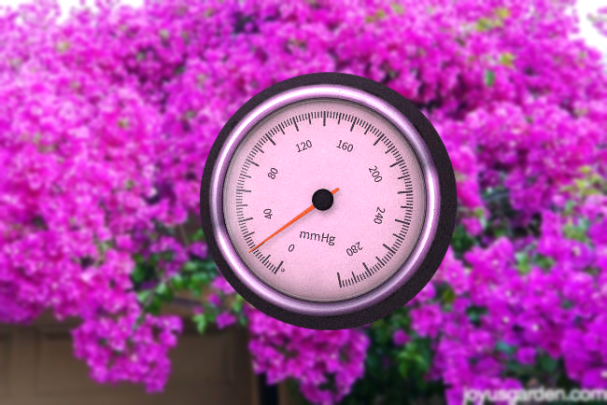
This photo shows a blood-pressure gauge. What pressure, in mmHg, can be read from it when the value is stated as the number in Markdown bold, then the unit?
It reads **20** mmHg
